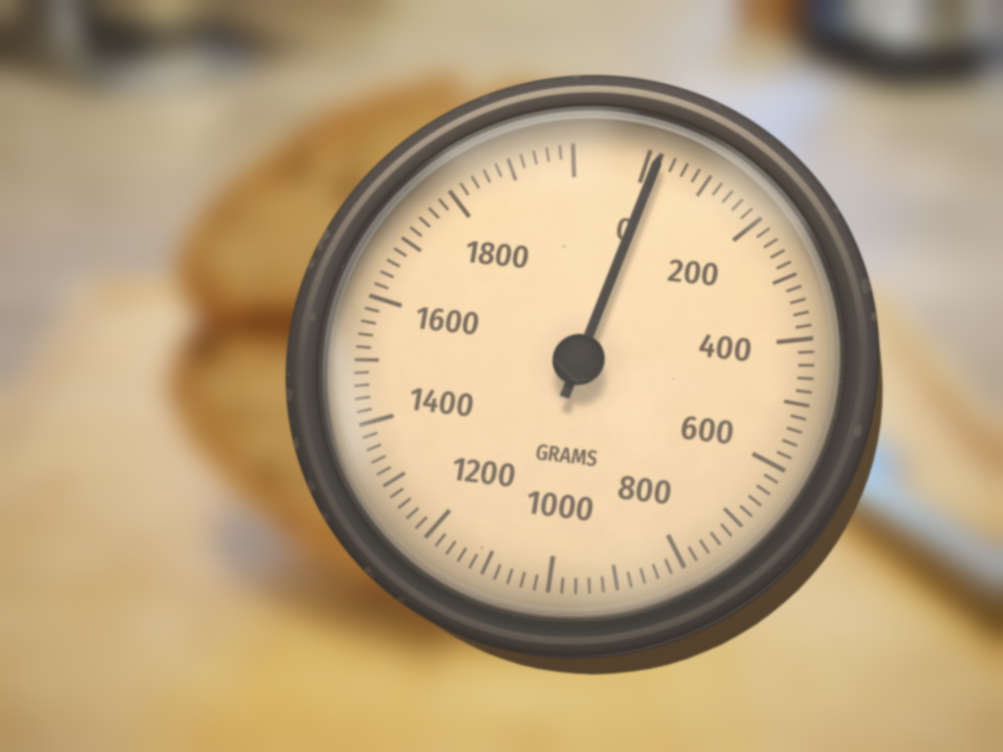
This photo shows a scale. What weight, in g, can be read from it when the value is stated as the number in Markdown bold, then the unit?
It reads **20** g
